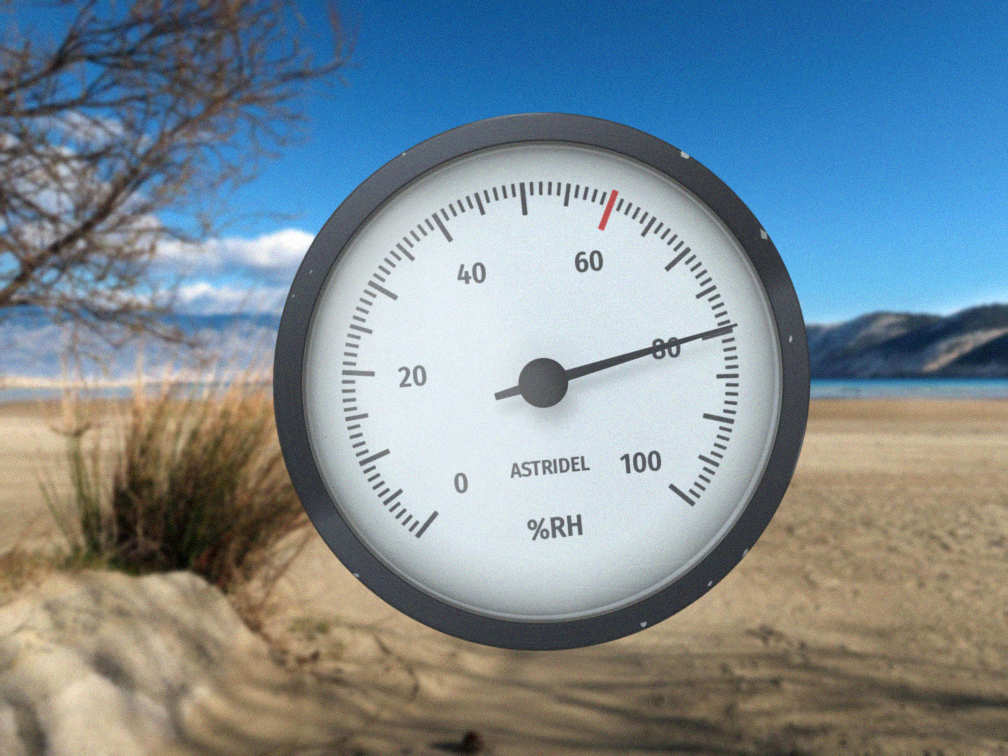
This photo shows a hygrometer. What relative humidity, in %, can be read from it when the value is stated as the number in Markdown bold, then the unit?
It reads **79.5** %
